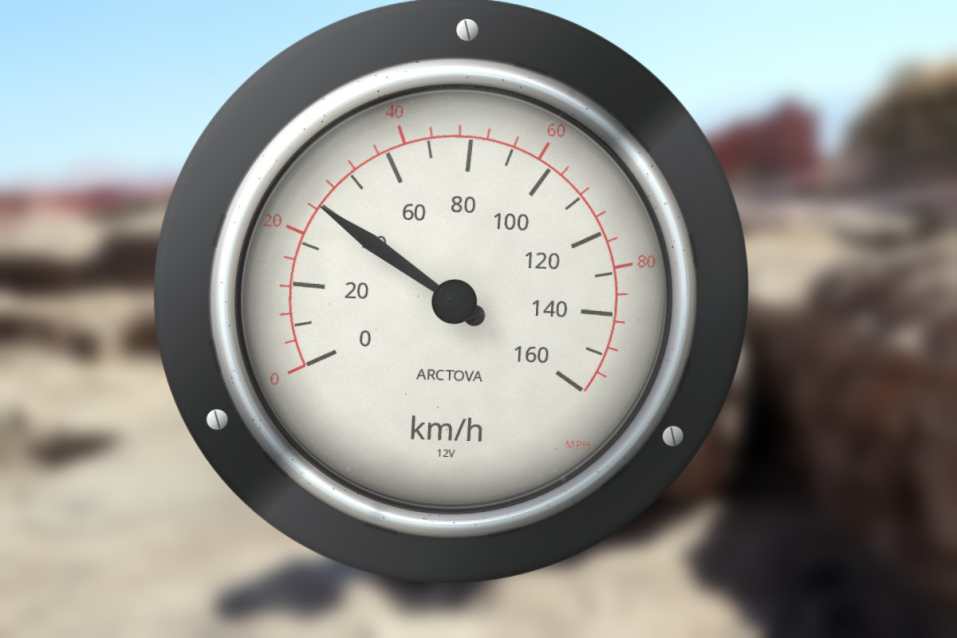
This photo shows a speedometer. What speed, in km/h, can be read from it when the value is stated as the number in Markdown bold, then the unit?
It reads **40** km/h
